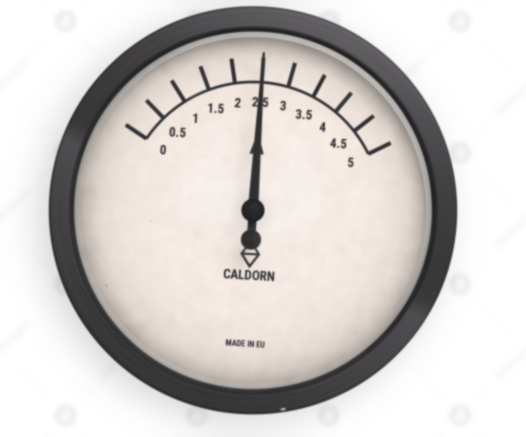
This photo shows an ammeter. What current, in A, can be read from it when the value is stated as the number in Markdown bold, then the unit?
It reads **2.5** A
